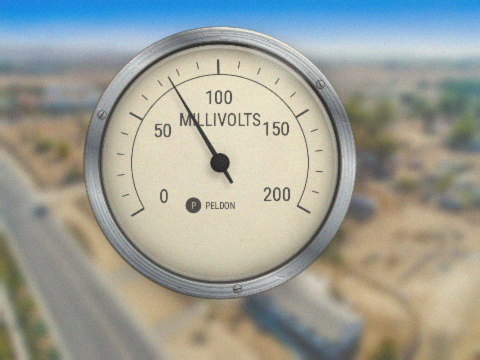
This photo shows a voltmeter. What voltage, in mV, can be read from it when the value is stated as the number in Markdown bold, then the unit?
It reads **75** mV
